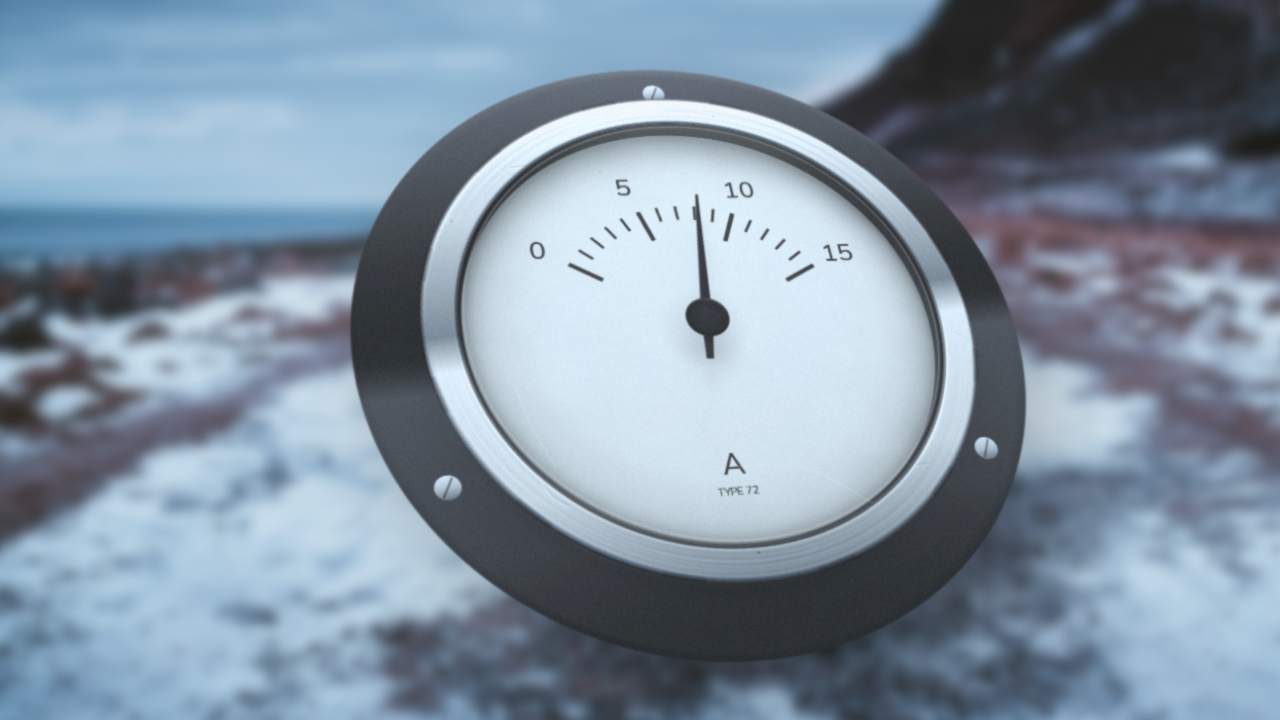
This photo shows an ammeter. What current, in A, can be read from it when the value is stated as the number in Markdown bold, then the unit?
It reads **8** A
